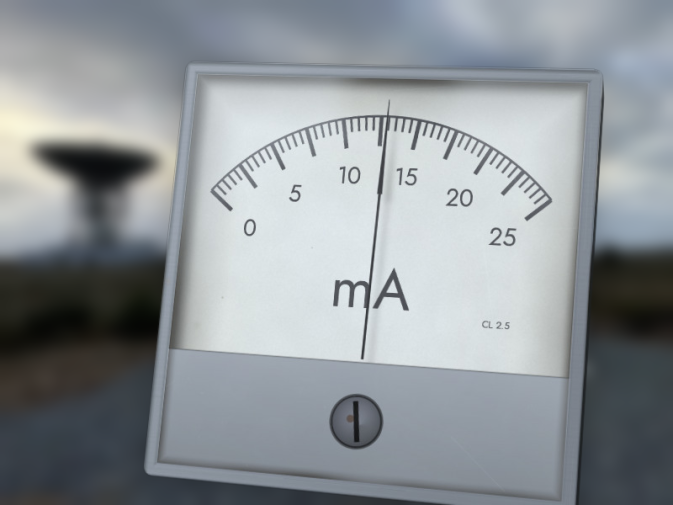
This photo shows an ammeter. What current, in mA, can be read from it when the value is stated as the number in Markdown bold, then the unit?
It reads **13** mA
